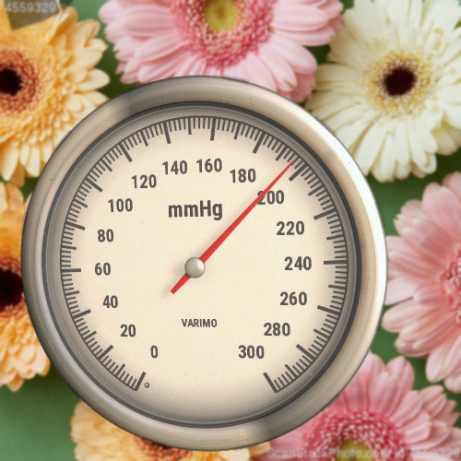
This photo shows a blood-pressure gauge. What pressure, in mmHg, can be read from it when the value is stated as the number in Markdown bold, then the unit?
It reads **196** mmHg
